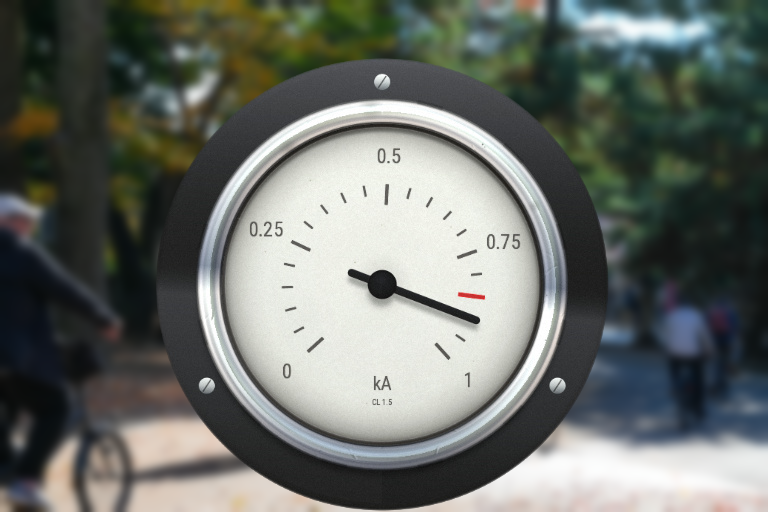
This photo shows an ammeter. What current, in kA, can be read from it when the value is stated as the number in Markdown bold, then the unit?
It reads **0.9** kA
